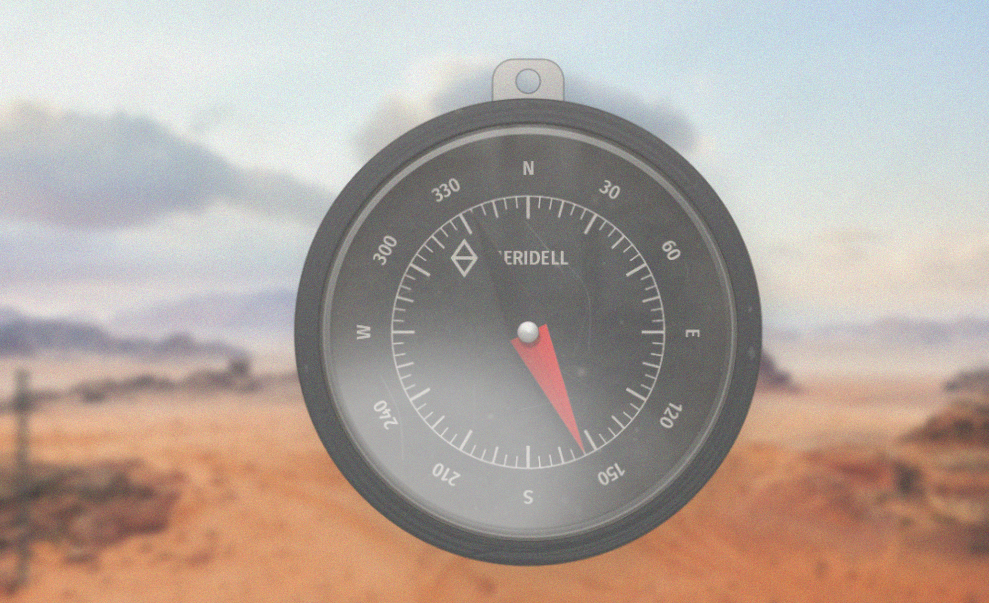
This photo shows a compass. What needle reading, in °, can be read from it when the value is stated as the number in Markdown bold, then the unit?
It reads **155** °
